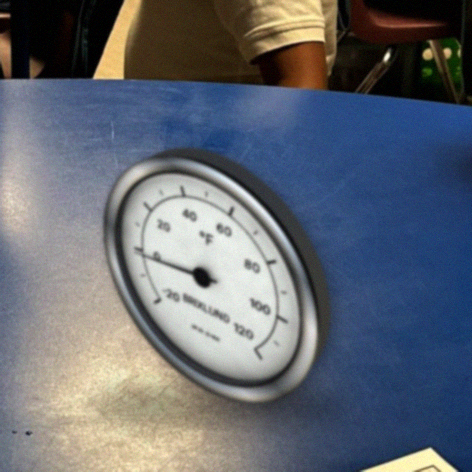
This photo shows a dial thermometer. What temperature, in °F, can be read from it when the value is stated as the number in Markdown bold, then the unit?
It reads **0** °F
